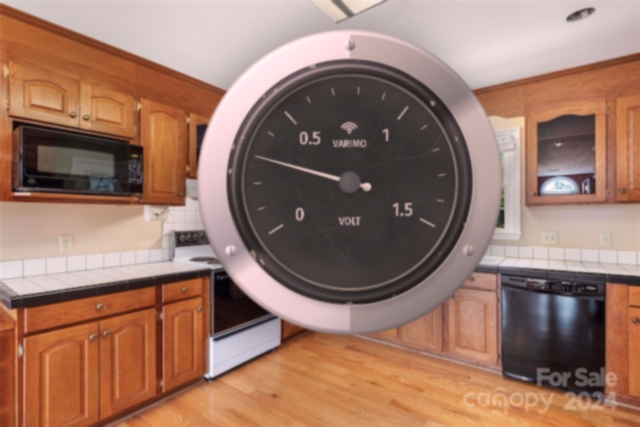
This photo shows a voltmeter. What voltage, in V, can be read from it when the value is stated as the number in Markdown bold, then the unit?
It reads **0.3** V
